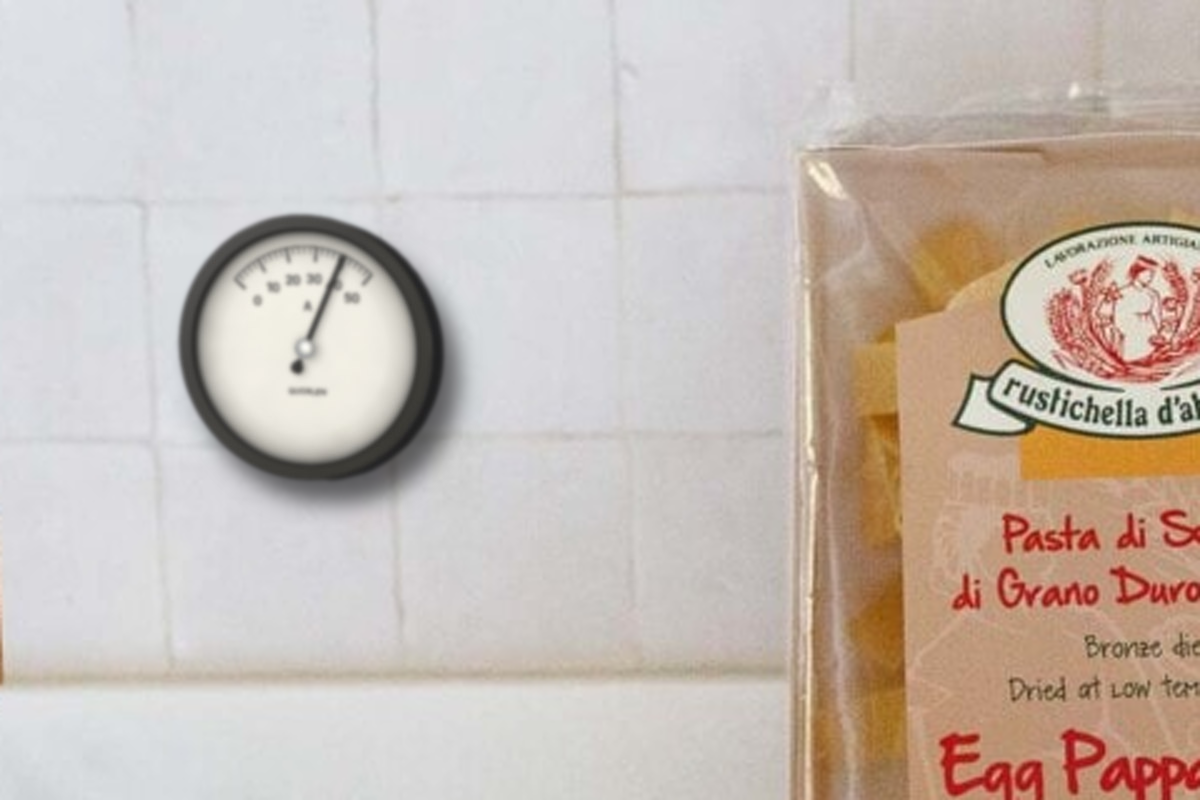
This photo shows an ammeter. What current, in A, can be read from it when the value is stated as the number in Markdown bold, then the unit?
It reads **40** A
